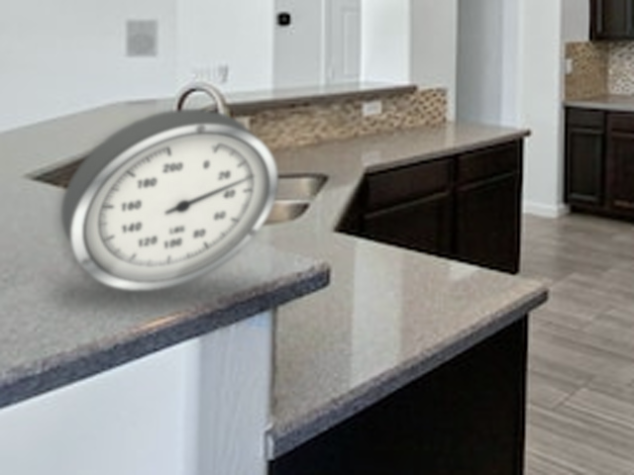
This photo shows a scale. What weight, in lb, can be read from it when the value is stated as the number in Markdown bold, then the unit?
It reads **30** lb
